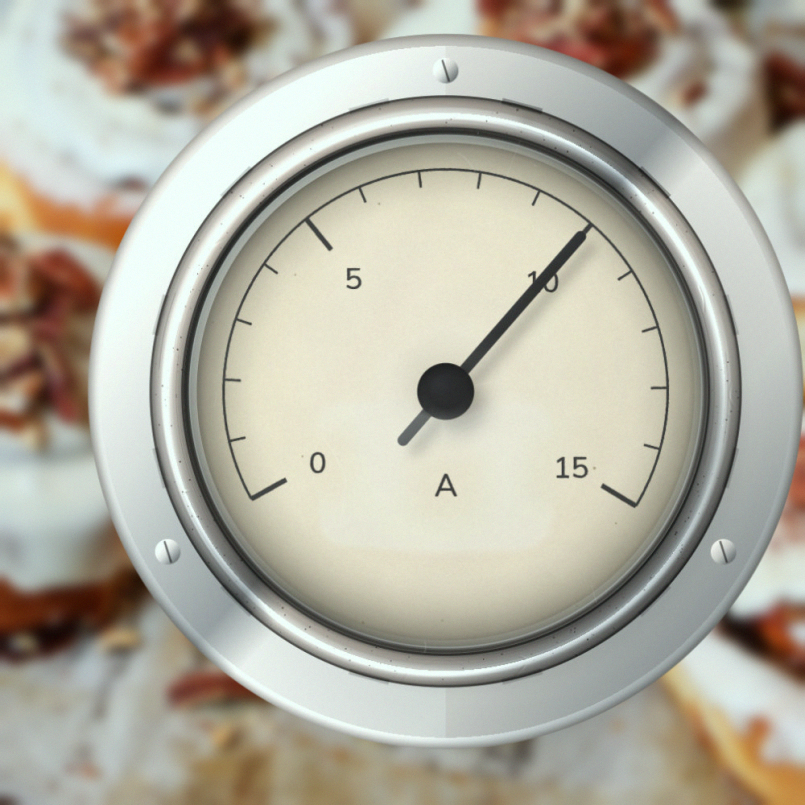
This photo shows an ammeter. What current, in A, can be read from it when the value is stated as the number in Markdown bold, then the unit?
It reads **10** A
